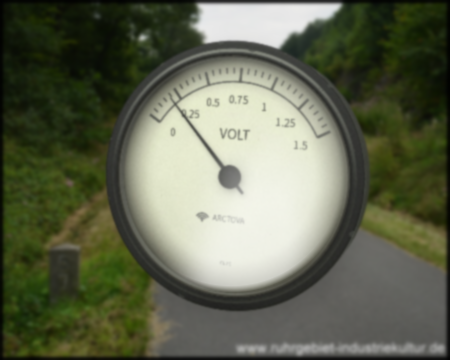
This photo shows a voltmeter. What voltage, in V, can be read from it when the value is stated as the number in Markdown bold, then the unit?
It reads **0.2** V
